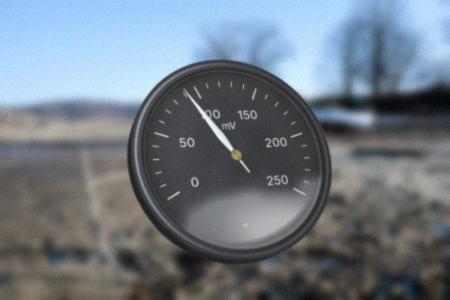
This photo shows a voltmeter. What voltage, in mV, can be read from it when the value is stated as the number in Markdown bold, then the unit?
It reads **90** mV
